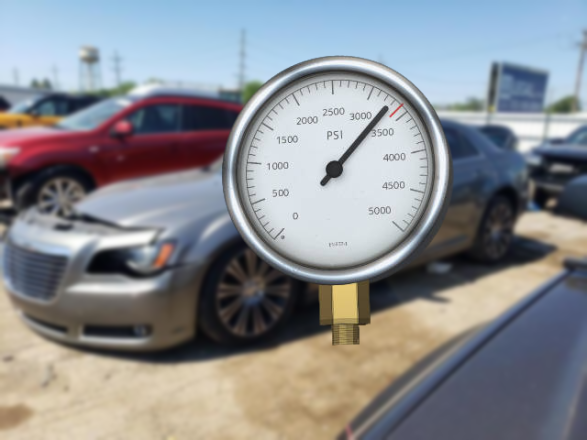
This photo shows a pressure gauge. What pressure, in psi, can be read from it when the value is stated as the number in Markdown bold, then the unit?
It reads **3300** psi
